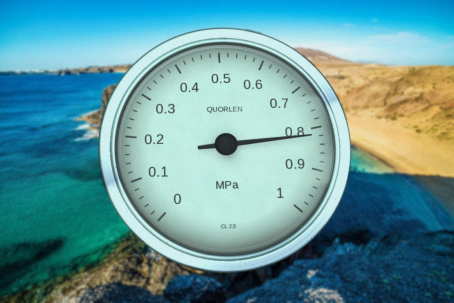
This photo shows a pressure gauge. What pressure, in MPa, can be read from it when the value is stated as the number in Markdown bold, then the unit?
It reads **0.82** MPa
